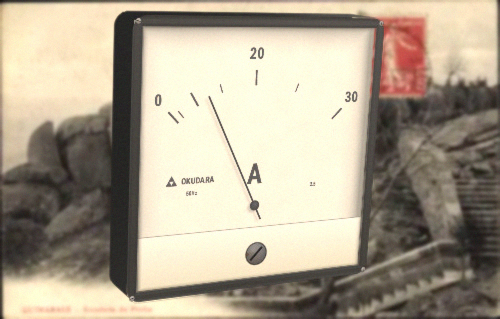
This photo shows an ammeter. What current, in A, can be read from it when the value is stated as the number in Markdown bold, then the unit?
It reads **12.5** A
